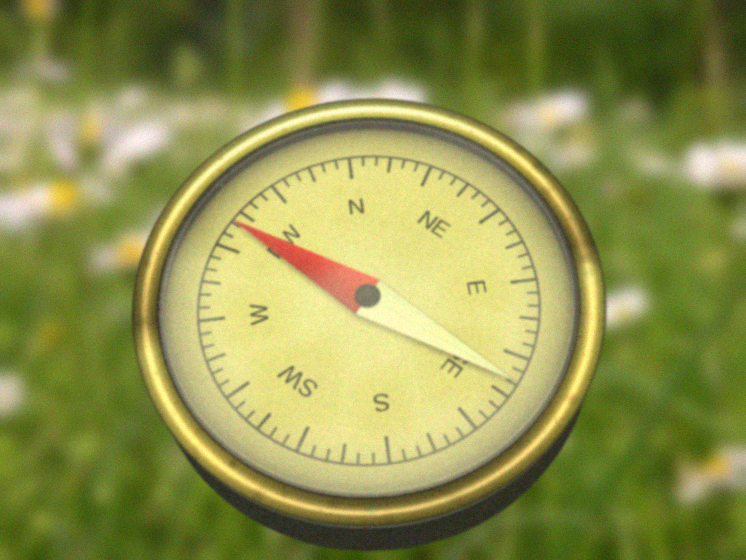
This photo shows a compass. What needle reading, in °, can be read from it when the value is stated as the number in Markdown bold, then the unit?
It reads **310** °
